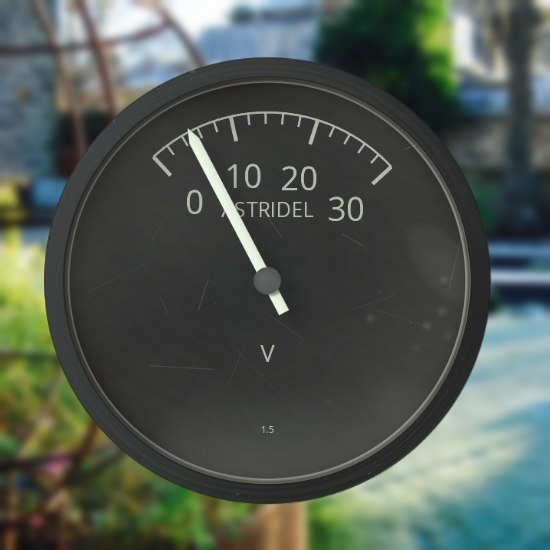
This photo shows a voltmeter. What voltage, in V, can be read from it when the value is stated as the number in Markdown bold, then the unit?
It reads **5** V
